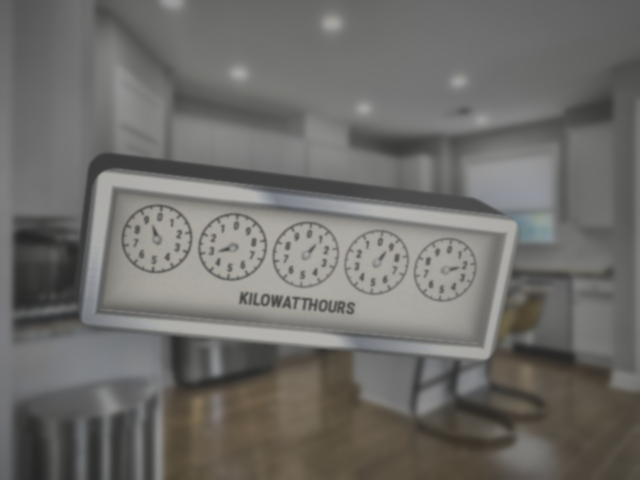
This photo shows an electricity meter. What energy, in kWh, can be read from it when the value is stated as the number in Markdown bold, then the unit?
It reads **93092** kWh
